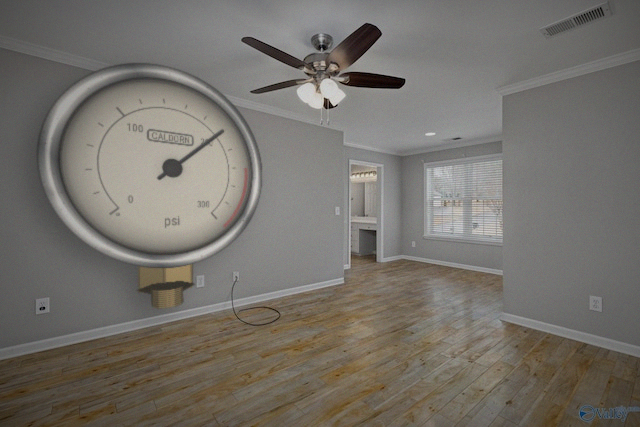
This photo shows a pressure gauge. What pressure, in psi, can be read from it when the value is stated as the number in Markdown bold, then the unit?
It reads **200** psi
